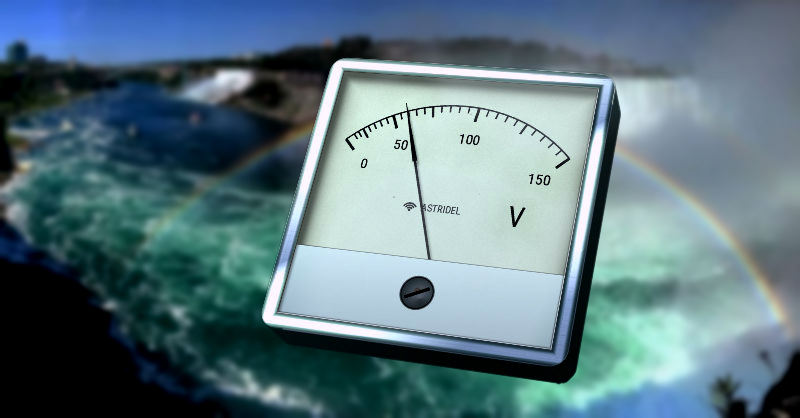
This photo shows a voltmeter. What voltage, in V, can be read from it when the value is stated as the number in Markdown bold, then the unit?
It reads **60** V
